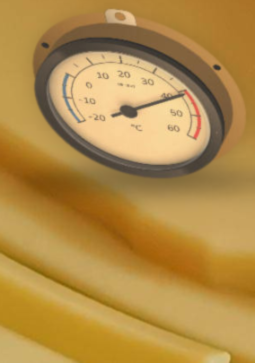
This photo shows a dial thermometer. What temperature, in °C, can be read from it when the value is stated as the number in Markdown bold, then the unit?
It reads **40** °C
